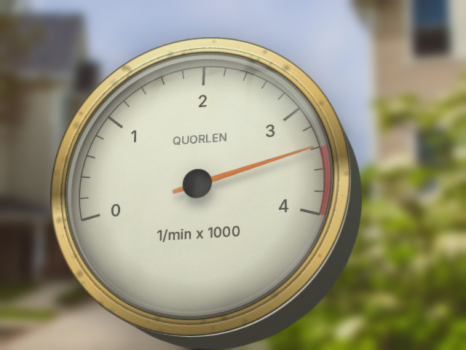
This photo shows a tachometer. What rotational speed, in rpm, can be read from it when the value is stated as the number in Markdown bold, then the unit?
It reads **3400** rpm
